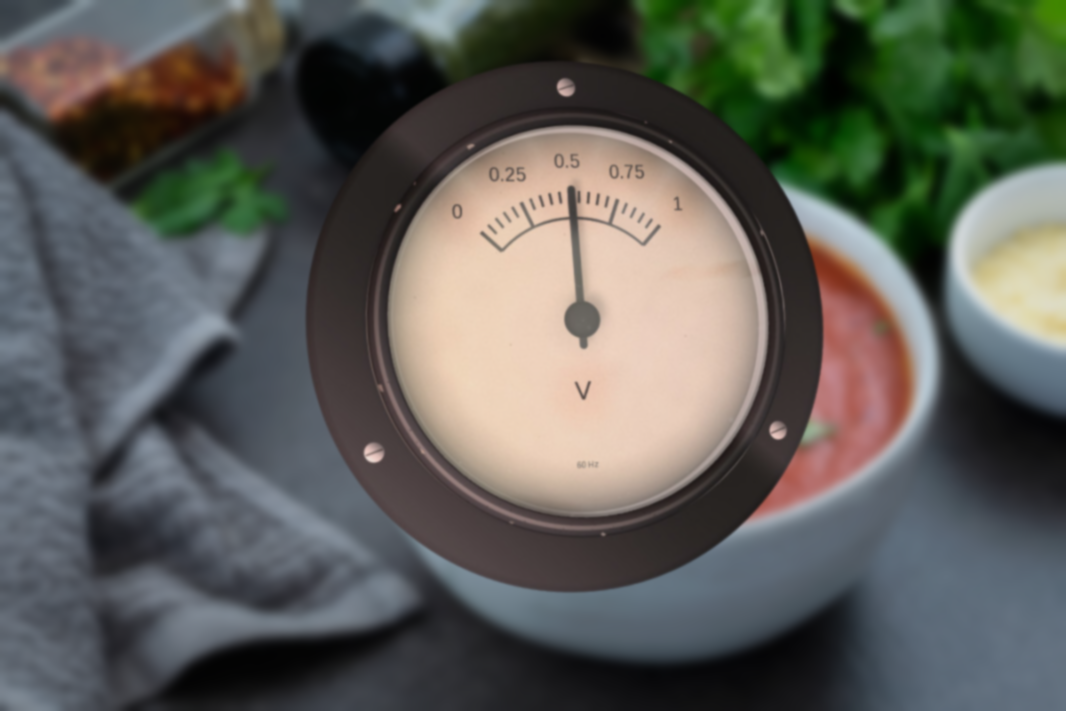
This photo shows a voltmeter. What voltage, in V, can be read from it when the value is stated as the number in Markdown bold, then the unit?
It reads **0.5** V
